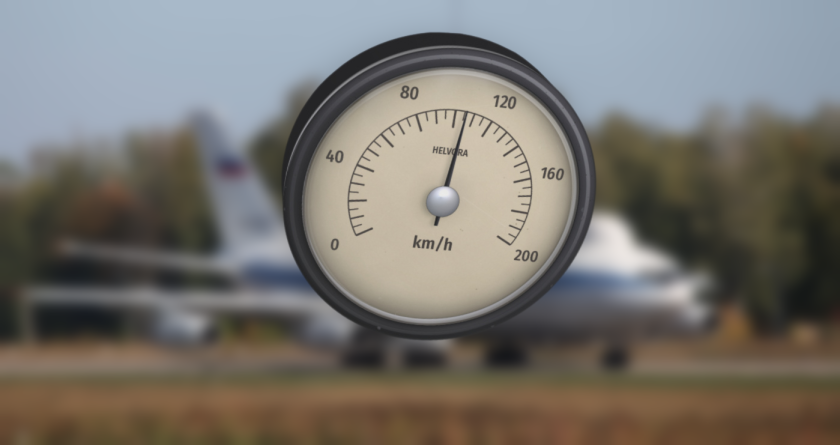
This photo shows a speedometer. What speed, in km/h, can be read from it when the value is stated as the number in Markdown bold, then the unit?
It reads **105** km/h
